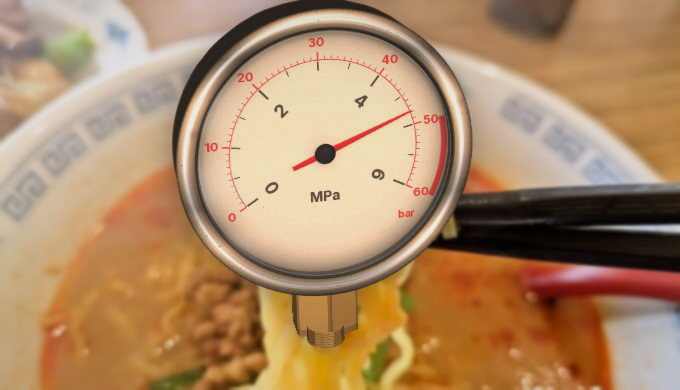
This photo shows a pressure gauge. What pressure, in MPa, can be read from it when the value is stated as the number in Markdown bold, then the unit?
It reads **4.75** MPa
